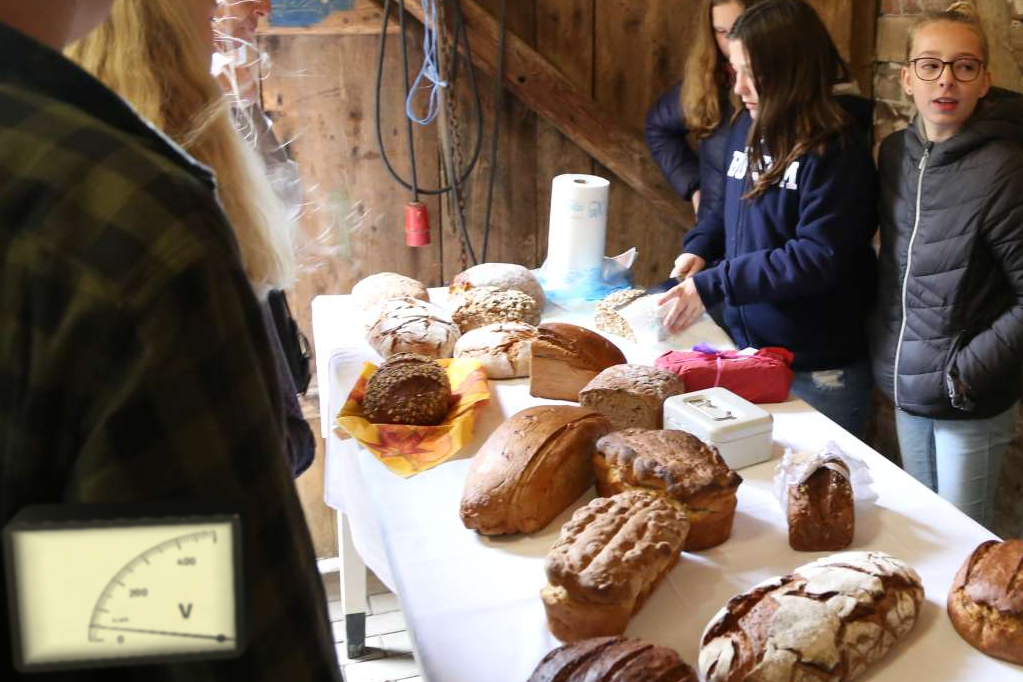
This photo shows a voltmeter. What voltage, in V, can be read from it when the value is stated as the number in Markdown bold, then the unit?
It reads **50** V
